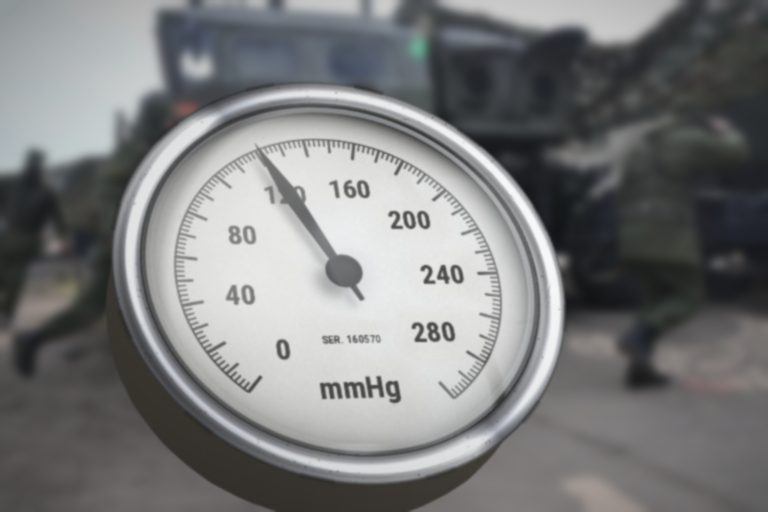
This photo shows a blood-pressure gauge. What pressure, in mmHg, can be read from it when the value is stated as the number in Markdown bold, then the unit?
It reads **120** mmHg
